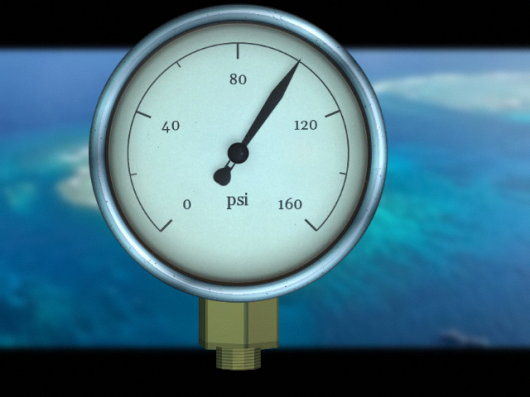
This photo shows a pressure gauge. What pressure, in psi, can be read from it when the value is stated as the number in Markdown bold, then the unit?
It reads **100** psi
